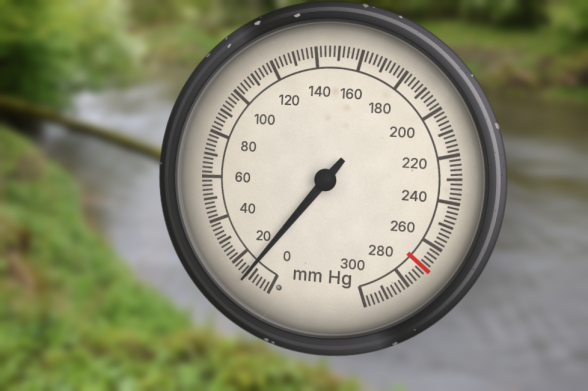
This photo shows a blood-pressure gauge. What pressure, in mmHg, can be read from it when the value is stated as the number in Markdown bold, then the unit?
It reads **12** mmHg
